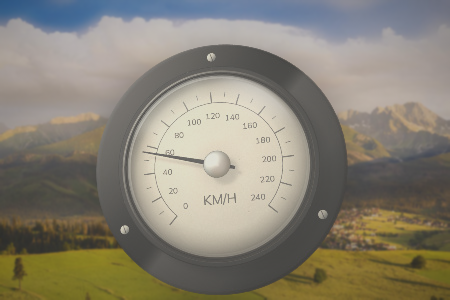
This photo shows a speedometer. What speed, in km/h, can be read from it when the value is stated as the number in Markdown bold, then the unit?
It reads **55** km/h
